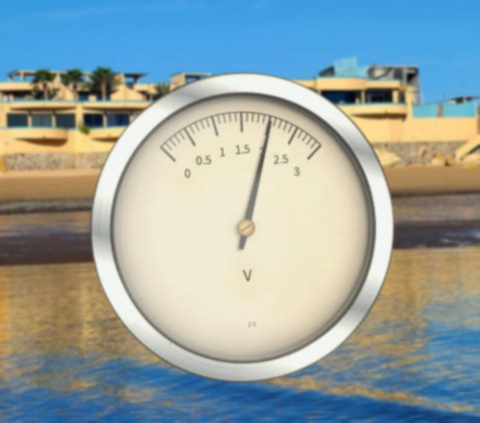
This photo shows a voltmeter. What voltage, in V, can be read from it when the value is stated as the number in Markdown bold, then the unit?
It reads **2** V
